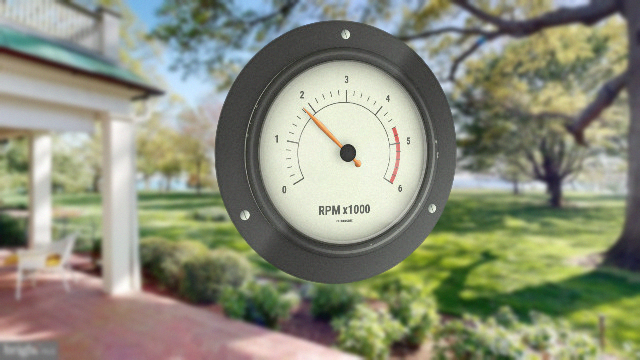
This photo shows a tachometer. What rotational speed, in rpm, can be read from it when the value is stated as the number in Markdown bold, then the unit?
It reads **1800** rpm
